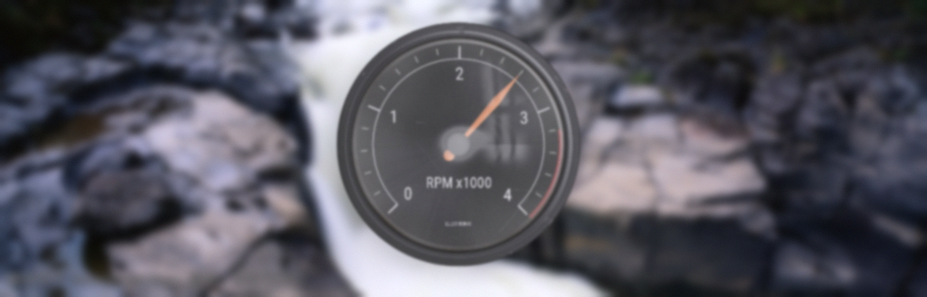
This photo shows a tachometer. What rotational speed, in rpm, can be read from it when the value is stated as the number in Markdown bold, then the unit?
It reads **2600** rpm
